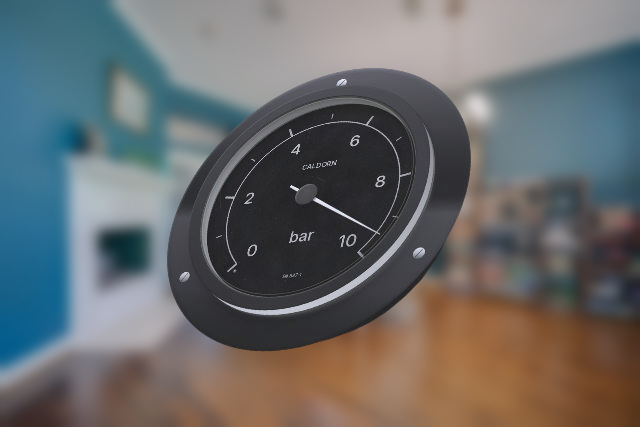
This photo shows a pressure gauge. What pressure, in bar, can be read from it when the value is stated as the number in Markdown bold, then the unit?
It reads **9.5** bar
